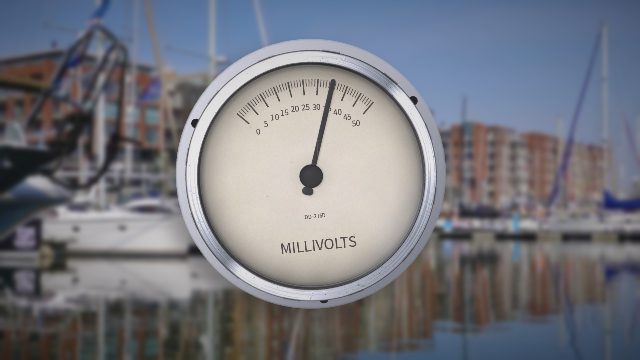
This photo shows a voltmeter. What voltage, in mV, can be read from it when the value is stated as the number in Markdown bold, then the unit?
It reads **35** mV
